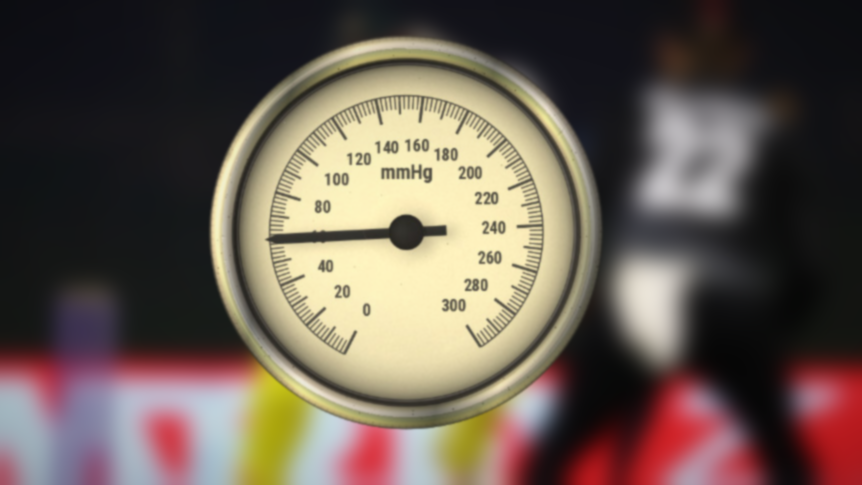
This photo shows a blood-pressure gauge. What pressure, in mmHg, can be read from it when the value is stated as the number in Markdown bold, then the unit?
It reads **60** mmHg
